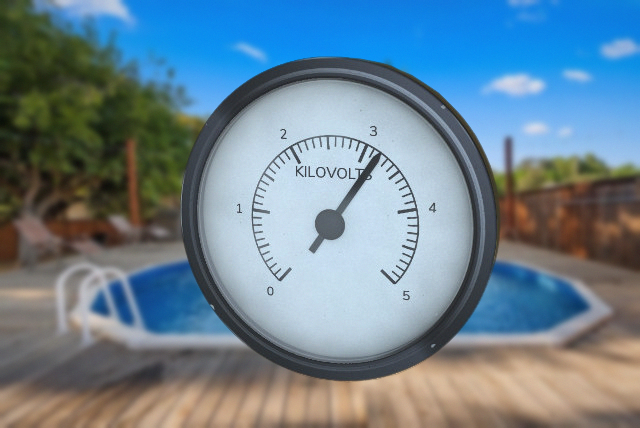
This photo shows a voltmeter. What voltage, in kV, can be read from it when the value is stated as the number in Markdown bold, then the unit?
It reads **3.2** kV
